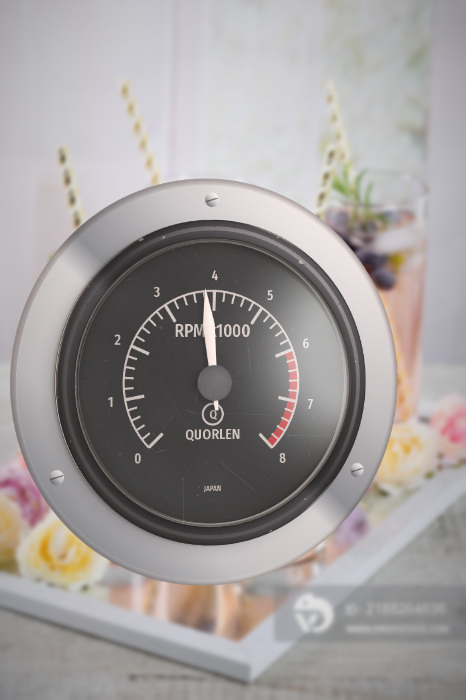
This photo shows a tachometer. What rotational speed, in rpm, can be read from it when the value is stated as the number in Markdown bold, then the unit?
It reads **3800** rpm
